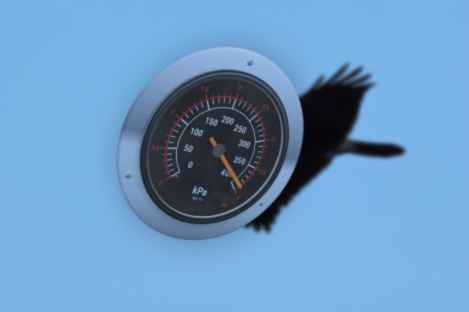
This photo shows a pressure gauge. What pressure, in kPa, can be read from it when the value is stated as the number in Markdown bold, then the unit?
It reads **390** kPa
